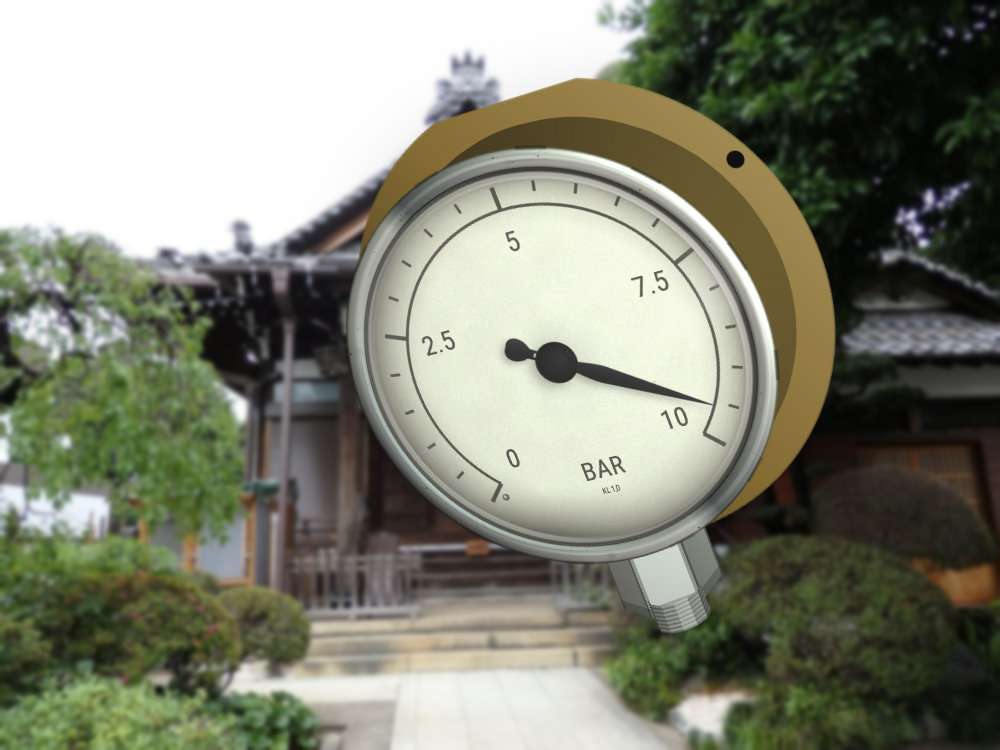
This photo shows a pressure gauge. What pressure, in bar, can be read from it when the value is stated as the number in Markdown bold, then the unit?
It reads **9.5** bar
